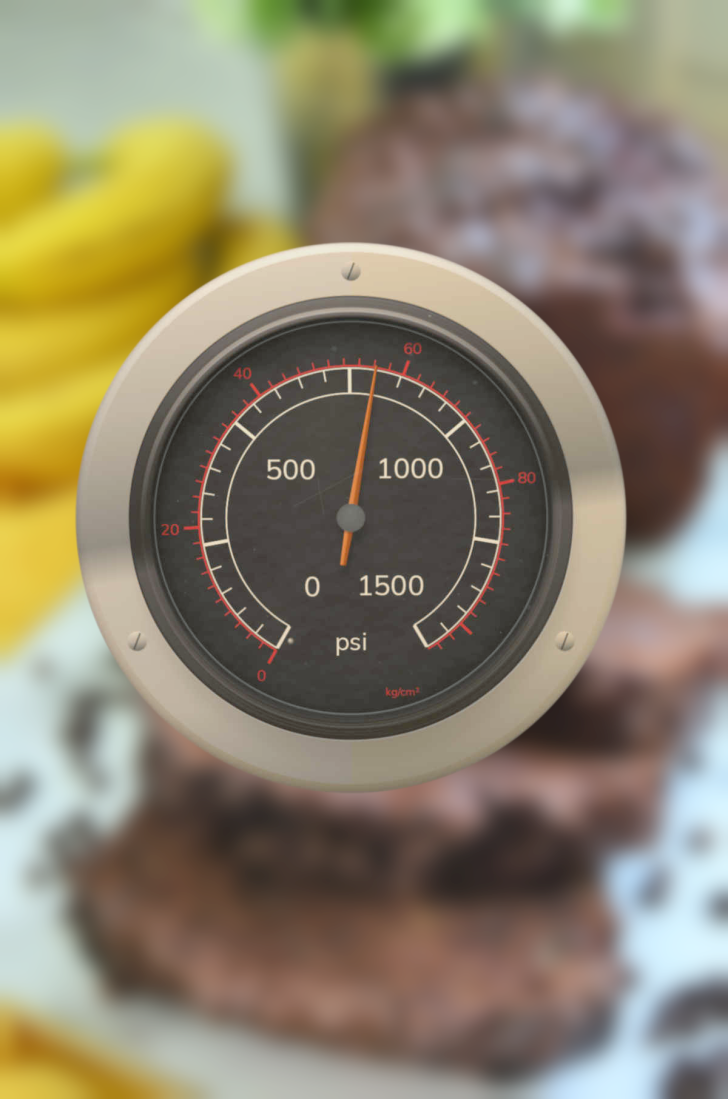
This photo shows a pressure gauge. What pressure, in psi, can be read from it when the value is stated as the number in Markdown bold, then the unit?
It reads **800** psi
